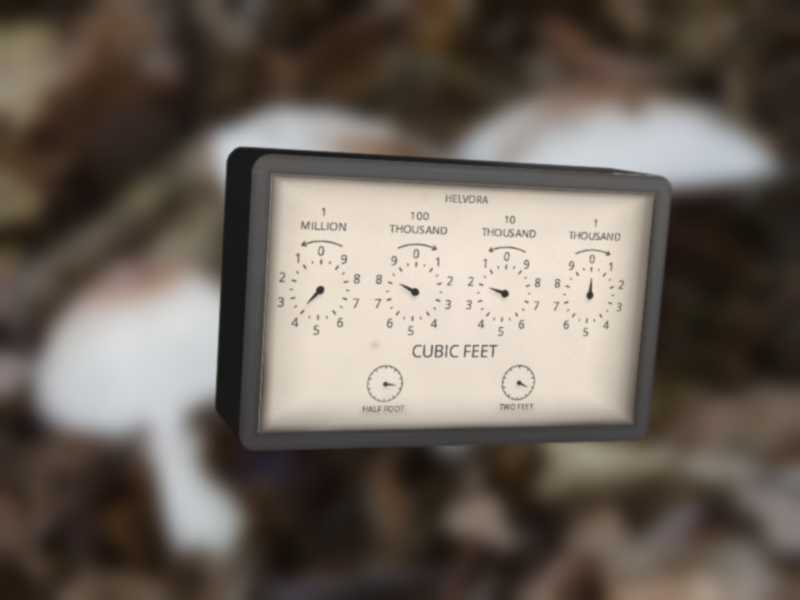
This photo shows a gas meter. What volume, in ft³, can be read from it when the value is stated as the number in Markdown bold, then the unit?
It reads **382000** ft³
